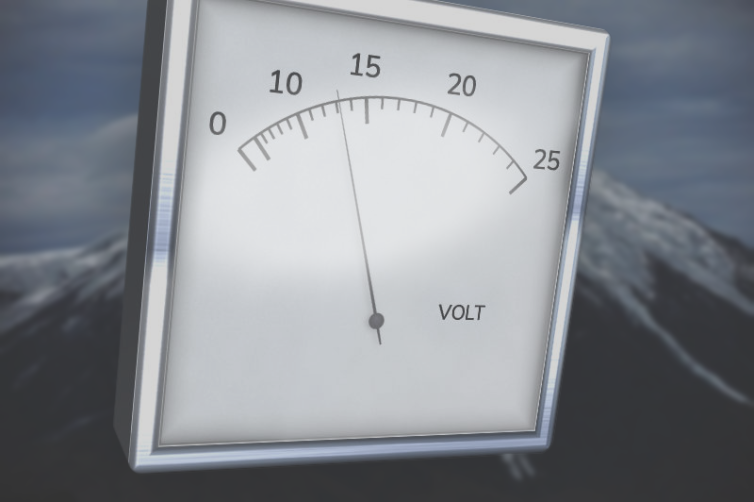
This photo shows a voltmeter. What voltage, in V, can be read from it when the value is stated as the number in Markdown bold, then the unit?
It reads **13** V
